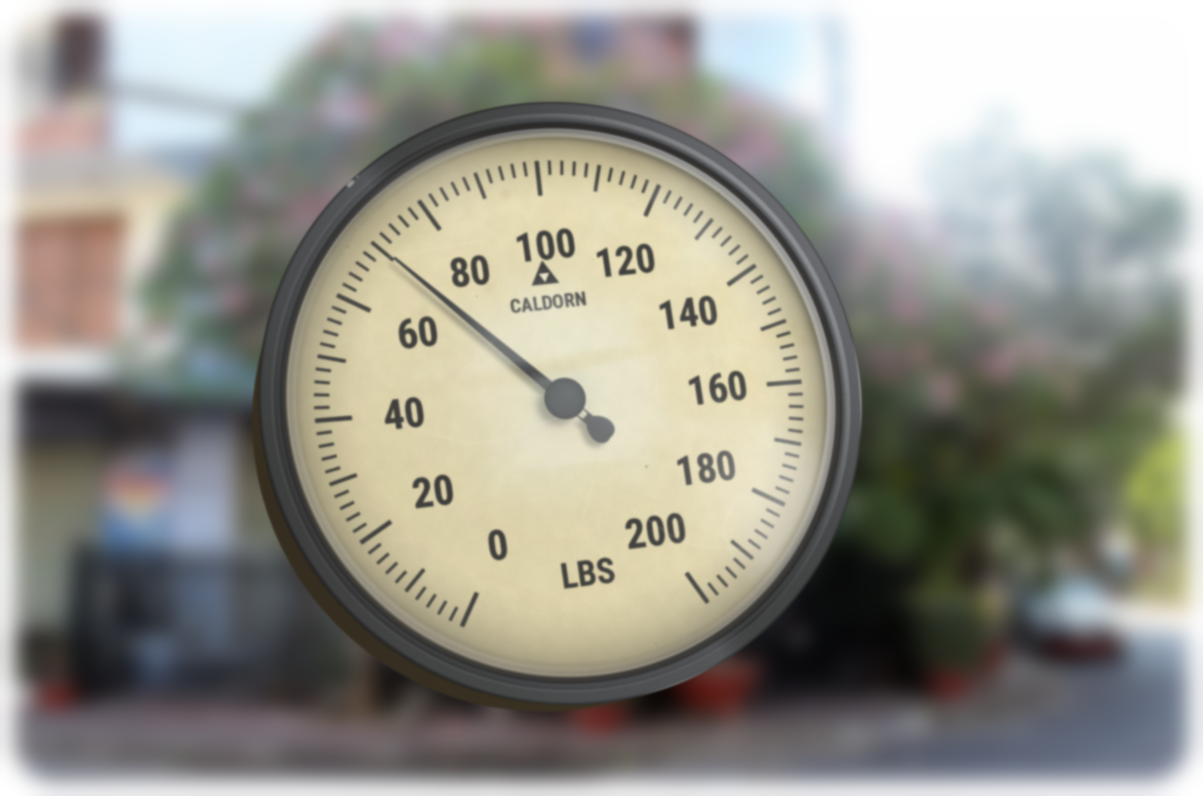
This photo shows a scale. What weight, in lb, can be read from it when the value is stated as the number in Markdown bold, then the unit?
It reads **70** lb
